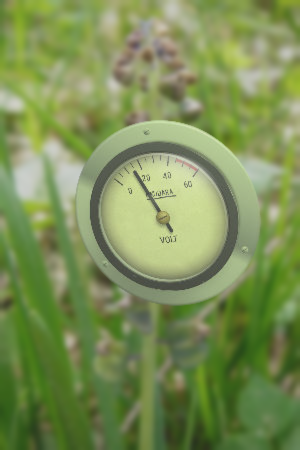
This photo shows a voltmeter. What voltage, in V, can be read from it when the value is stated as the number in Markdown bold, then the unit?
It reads **15** V
